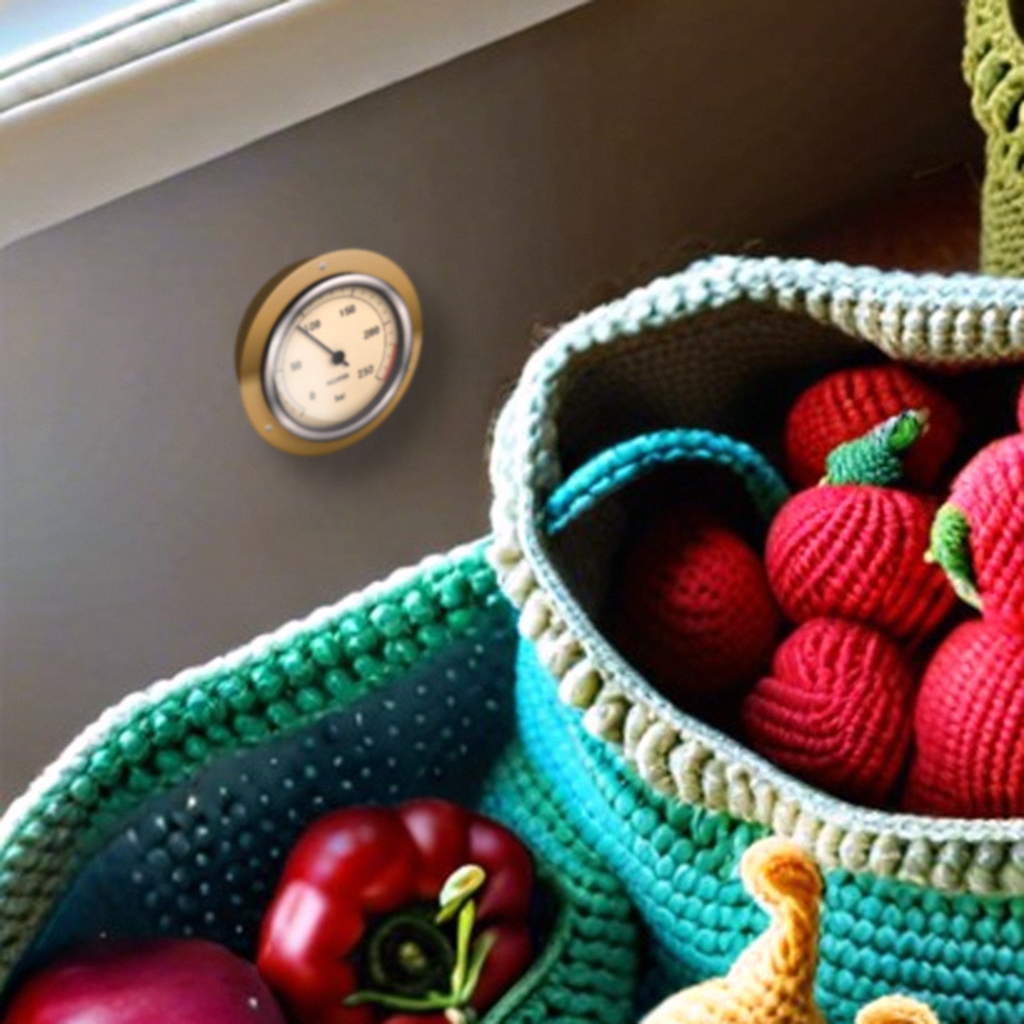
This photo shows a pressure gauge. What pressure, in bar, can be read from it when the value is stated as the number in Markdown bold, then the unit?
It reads **90** bar
